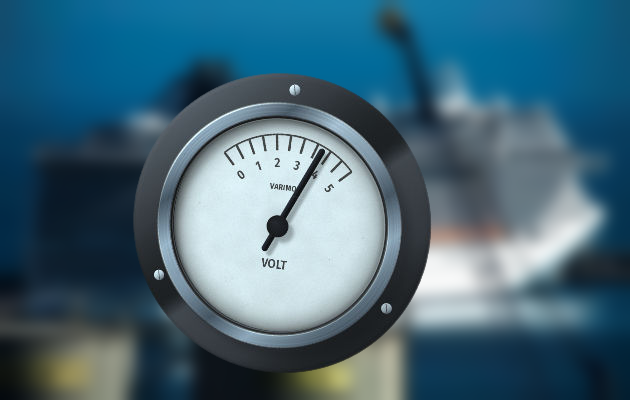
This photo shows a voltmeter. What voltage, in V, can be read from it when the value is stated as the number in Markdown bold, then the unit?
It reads **3.75** V
